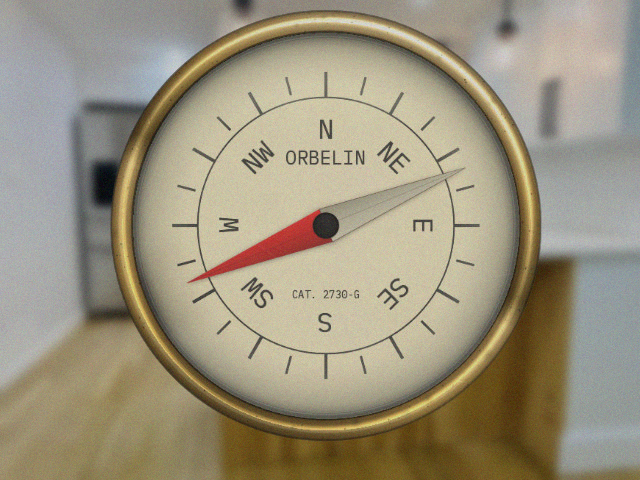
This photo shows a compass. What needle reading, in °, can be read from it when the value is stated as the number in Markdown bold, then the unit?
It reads **247.5** °
